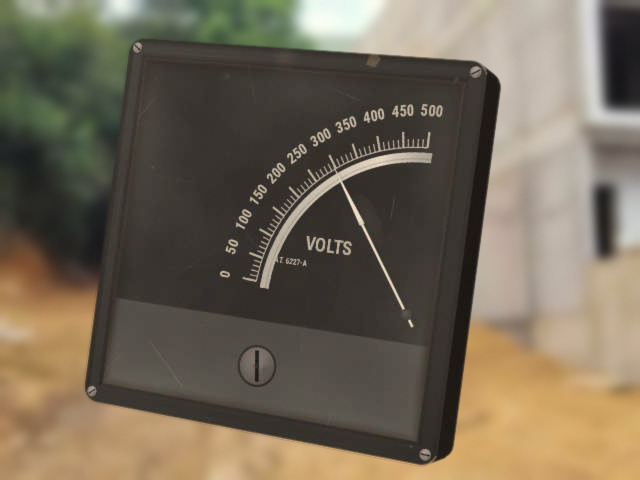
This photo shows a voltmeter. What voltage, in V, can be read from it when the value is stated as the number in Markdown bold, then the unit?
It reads **300** V
